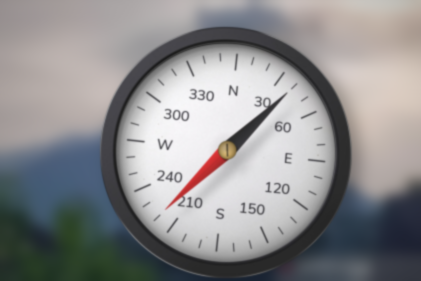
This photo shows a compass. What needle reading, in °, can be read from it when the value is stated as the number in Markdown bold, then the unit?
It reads **220** °
